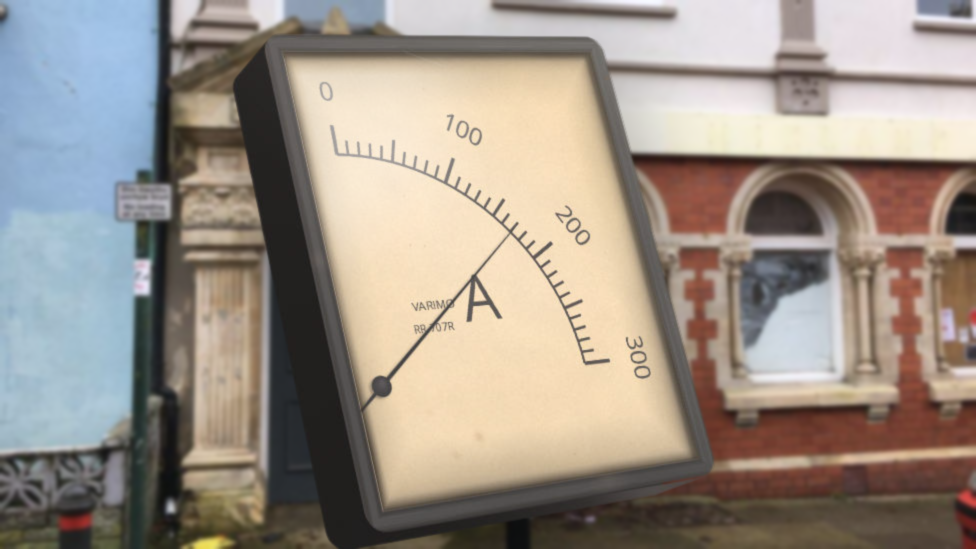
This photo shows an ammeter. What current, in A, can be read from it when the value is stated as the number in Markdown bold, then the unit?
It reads **170** A
